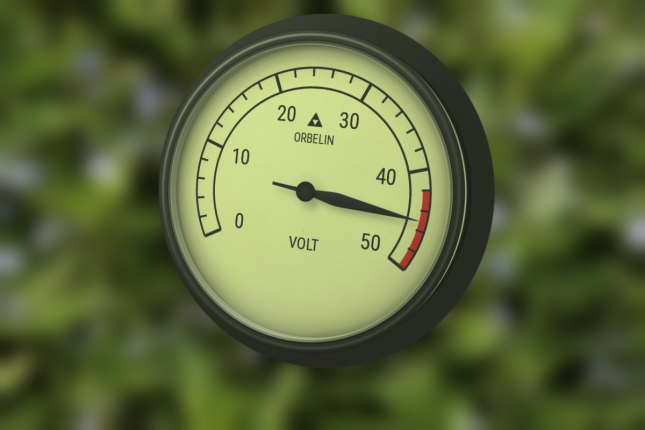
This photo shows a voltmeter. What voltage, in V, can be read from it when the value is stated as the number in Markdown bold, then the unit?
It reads **45** V
